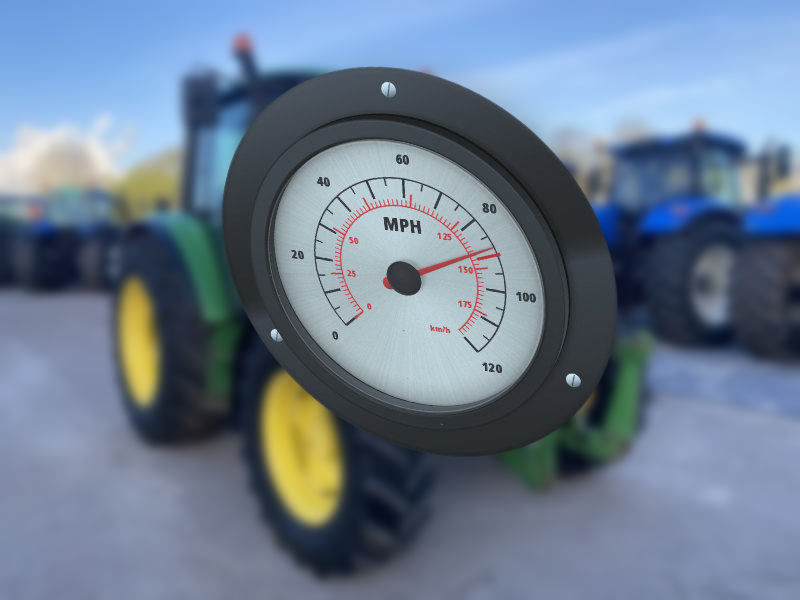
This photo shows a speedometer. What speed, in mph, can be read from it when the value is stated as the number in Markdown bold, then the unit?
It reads **87.5** mph
